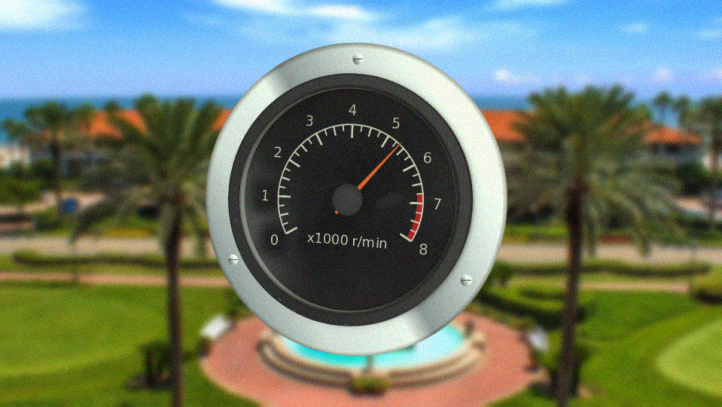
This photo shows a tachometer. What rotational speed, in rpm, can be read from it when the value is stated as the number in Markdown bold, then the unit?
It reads **5375** rpm
